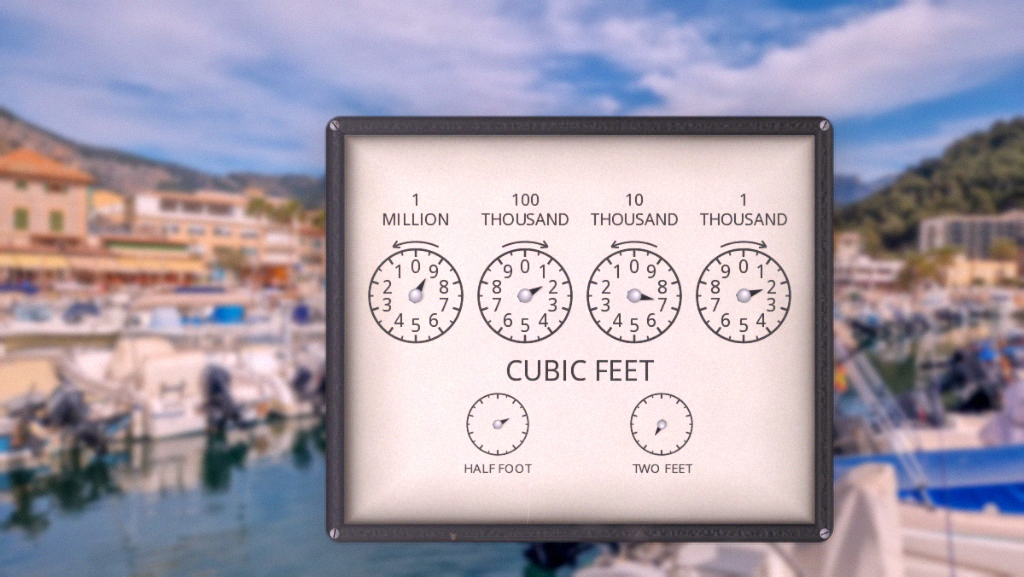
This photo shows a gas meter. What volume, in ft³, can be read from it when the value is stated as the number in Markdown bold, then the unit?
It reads **917200** ft³
